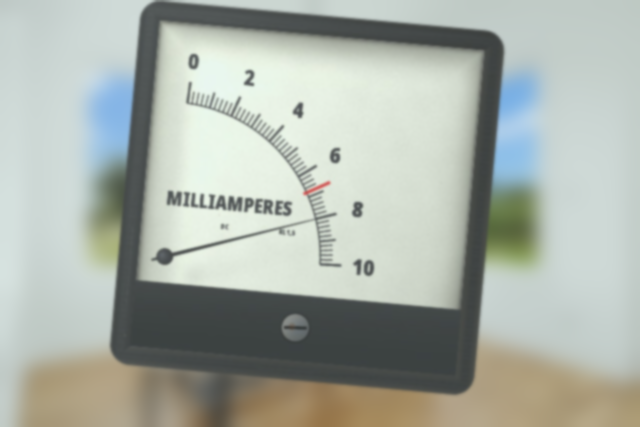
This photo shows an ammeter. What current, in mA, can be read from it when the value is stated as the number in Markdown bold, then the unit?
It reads **8** mA
